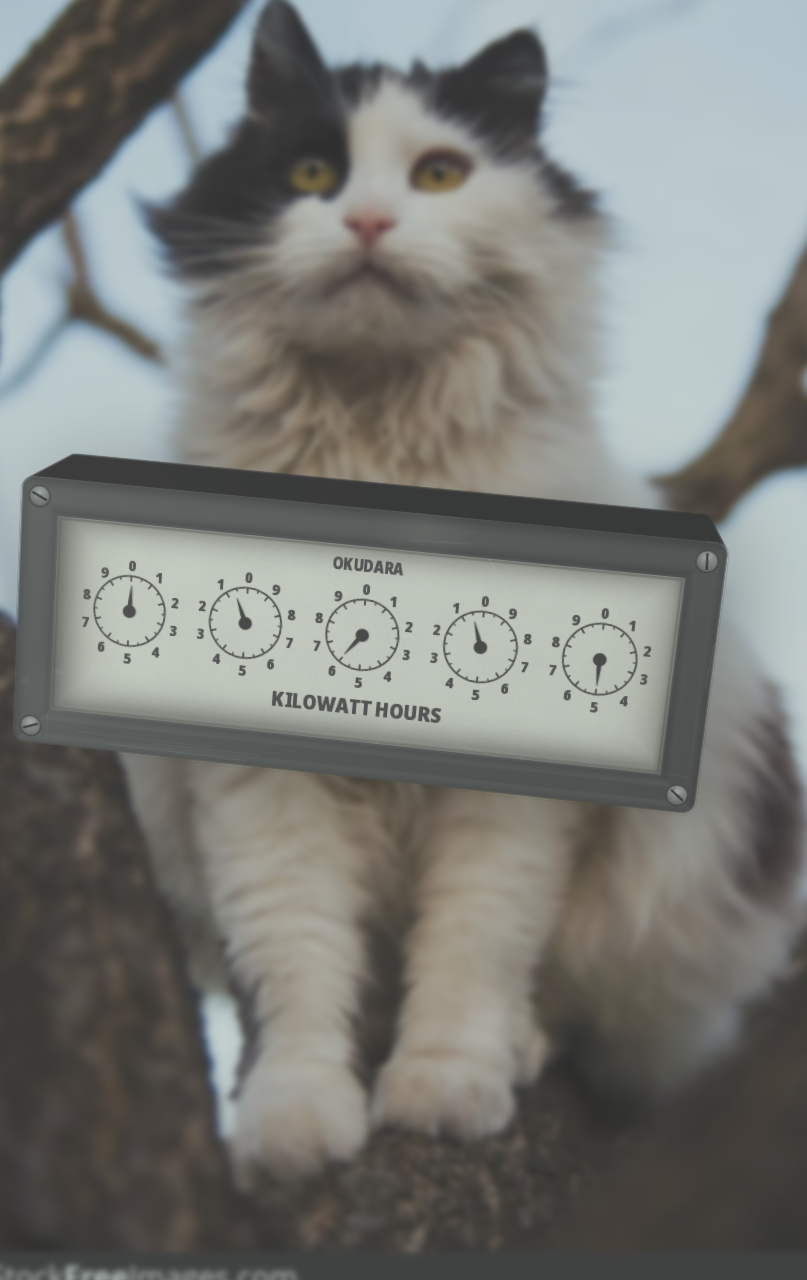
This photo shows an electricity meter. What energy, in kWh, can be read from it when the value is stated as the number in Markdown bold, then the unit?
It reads **605** kWh
